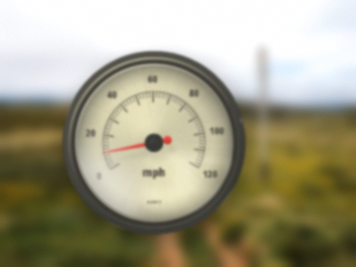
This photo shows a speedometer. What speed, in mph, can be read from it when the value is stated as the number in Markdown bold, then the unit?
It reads **10** mph
